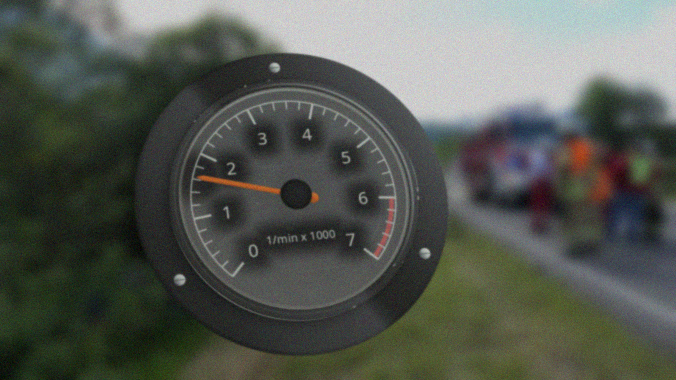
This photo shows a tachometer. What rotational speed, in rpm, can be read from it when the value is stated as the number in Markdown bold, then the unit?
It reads **1600** rpm
